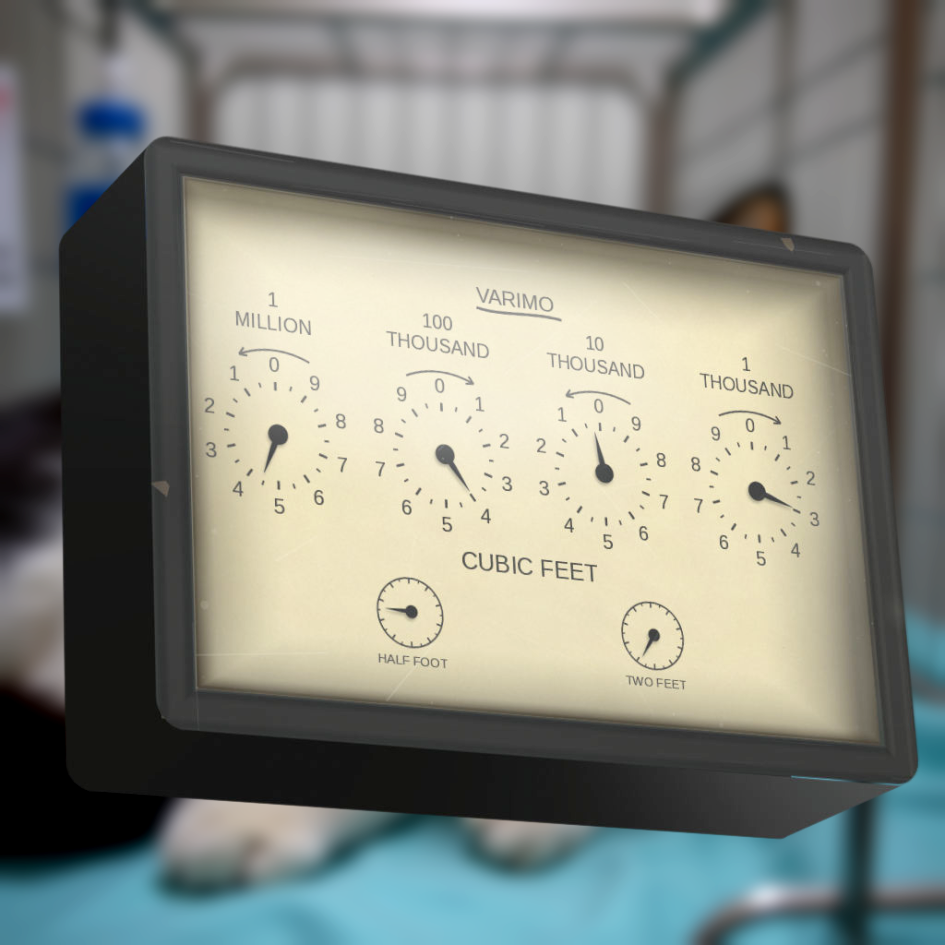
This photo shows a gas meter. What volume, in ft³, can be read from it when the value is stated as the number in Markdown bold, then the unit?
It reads **440300** ft³
